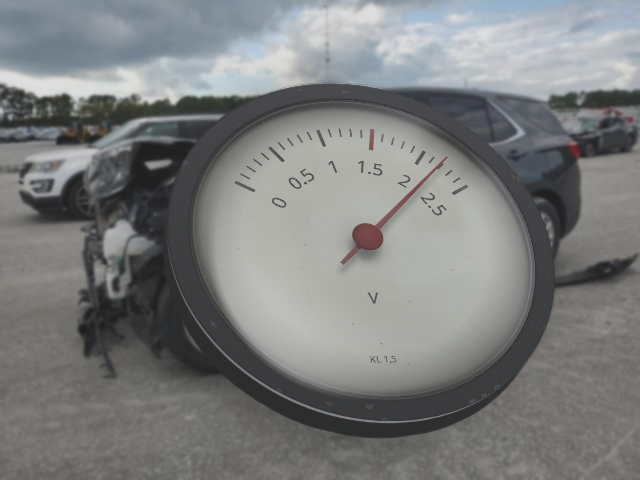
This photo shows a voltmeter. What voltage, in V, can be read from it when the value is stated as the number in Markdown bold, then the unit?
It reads **2.2** V
